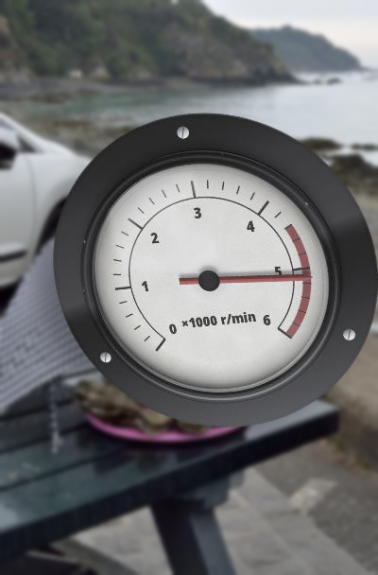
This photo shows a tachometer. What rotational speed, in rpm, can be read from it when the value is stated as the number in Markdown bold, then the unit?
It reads **5100** rpm
